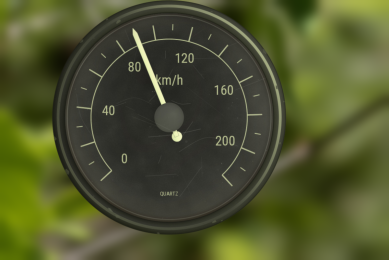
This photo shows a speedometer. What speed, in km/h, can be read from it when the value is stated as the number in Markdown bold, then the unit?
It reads **90** km/h
